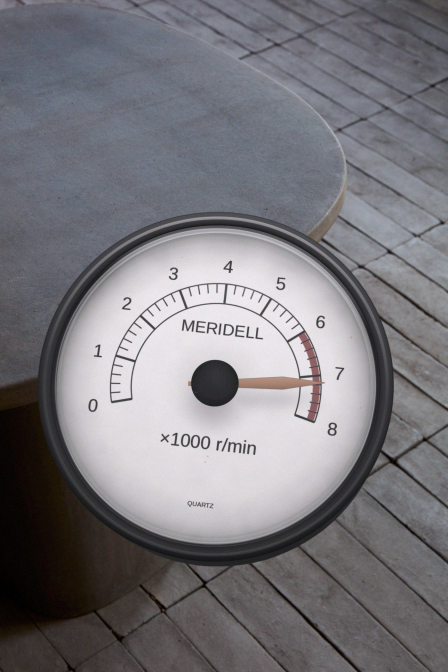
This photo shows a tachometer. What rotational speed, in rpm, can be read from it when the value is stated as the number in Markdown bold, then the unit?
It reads **7200** rpm
